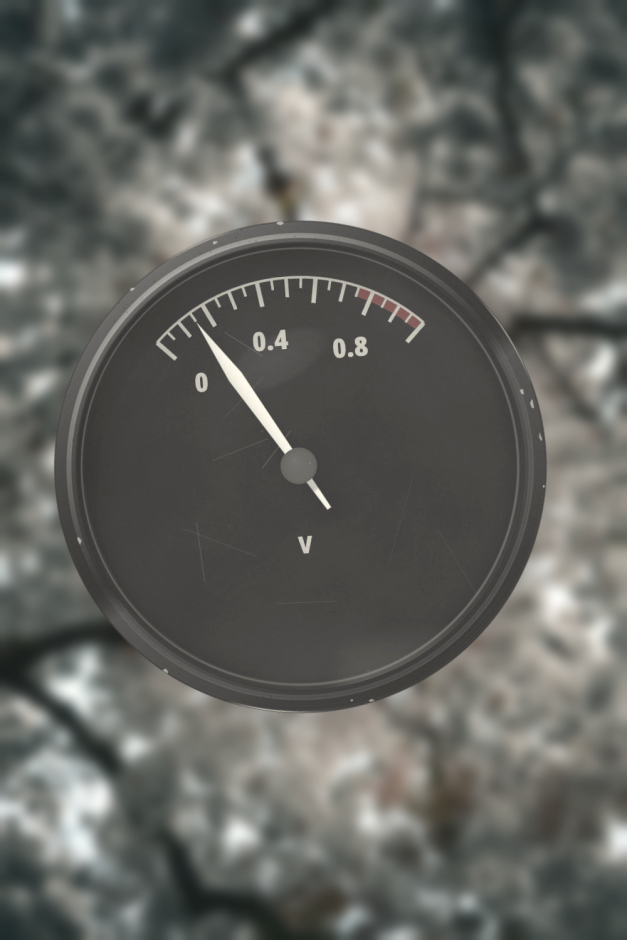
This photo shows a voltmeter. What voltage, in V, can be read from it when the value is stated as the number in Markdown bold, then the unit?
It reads **0.15** V
